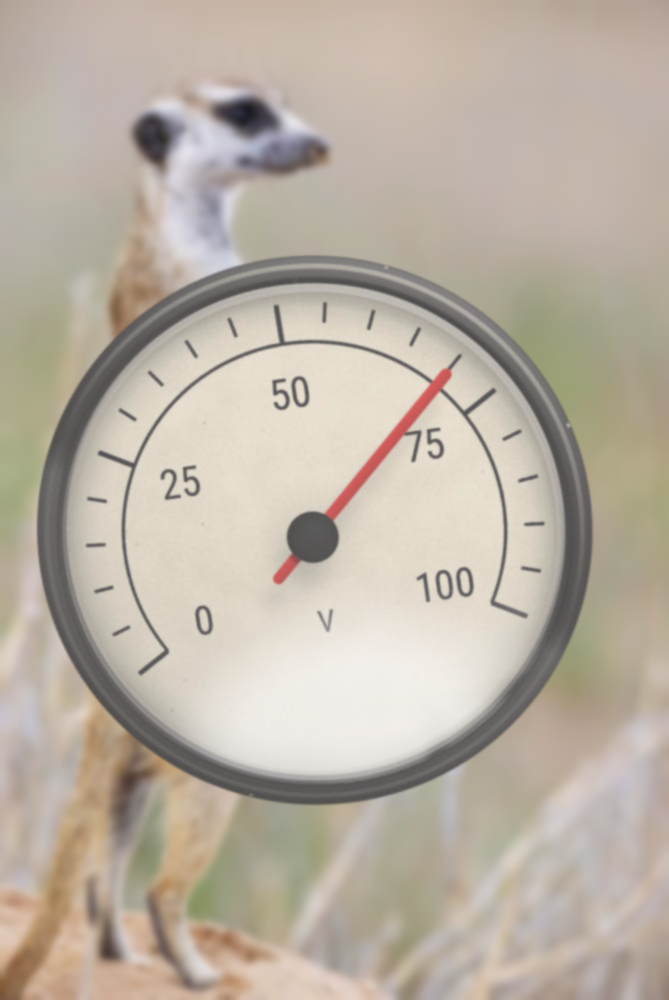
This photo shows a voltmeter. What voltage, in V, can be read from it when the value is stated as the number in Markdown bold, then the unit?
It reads **70** V
